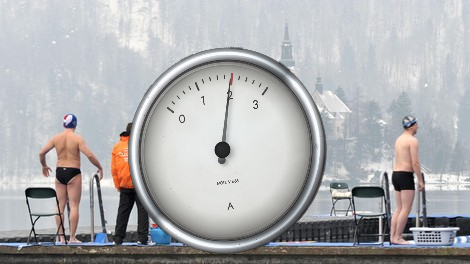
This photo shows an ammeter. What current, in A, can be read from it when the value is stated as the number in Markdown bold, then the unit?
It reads **2** A
